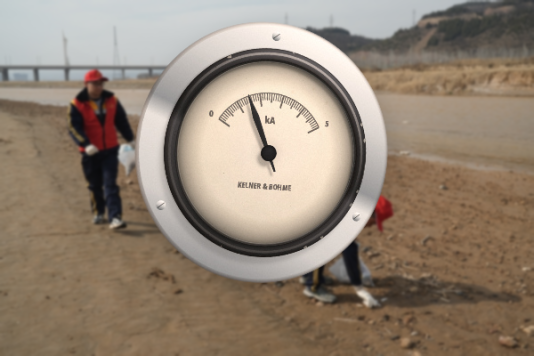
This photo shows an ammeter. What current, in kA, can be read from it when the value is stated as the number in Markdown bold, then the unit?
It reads **1.5** kA
